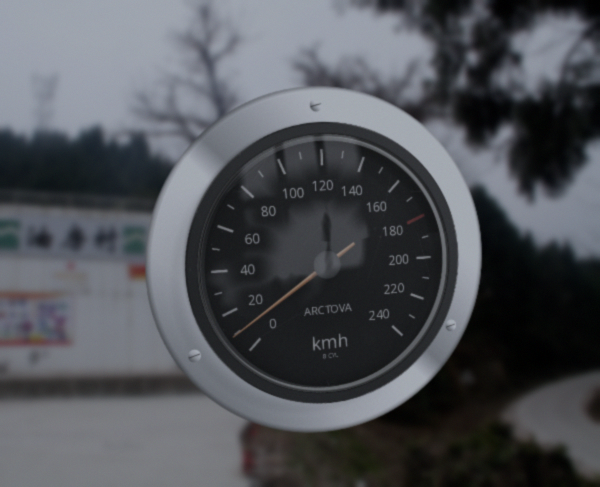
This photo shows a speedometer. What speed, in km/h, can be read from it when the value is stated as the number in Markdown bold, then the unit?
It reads **10** km/h
